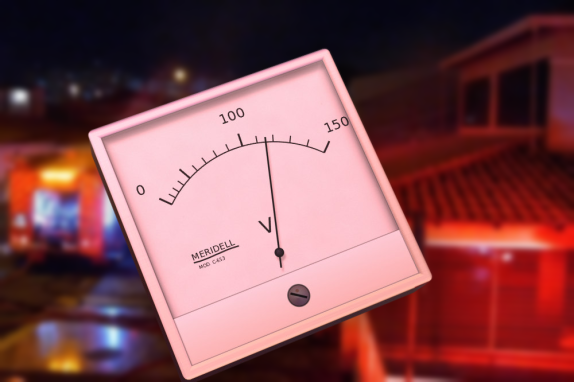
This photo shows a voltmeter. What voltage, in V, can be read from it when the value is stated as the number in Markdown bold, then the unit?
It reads **115** V
